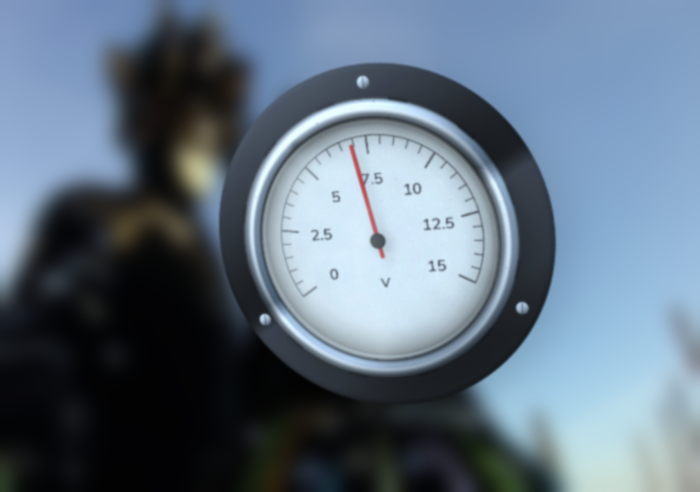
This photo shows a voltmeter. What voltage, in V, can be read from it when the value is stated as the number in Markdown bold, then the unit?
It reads **7** V
